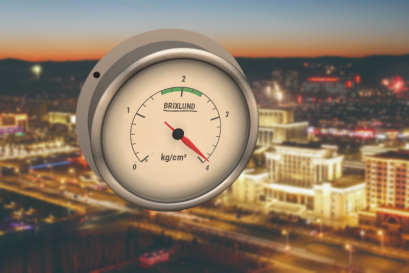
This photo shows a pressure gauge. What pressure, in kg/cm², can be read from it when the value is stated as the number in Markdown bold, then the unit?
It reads **3.9** kg/cm²
